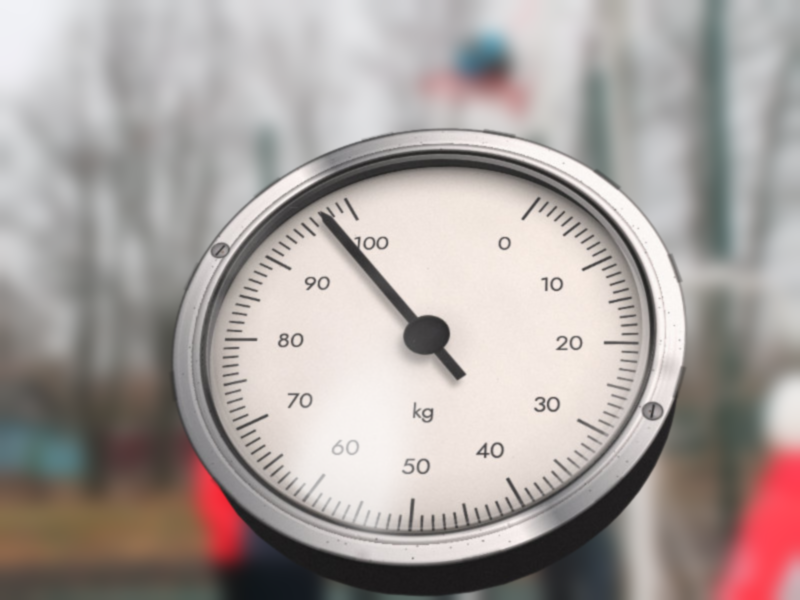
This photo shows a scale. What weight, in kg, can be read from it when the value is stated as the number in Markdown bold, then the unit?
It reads **97** kg
